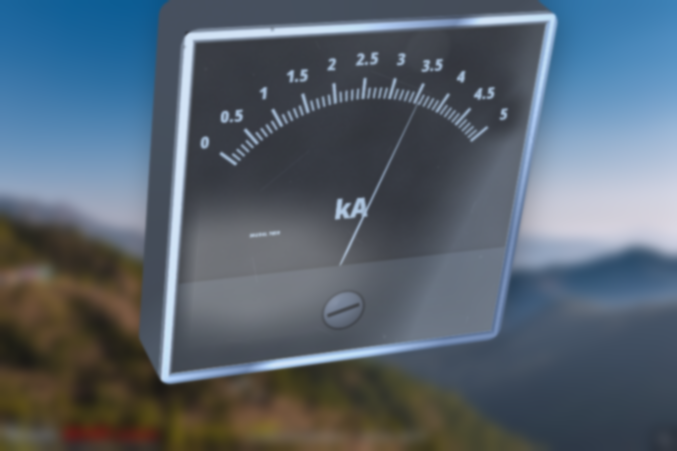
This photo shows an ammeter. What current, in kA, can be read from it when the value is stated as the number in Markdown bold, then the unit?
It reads **3.5** kA
